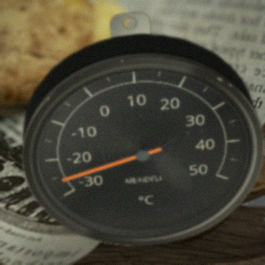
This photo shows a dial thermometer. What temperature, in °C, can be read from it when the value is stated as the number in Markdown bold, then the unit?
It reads **-25** °C
